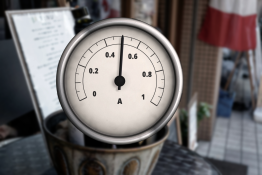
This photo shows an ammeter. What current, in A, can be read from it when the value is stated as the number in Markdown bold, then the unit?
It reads **0.5** A
